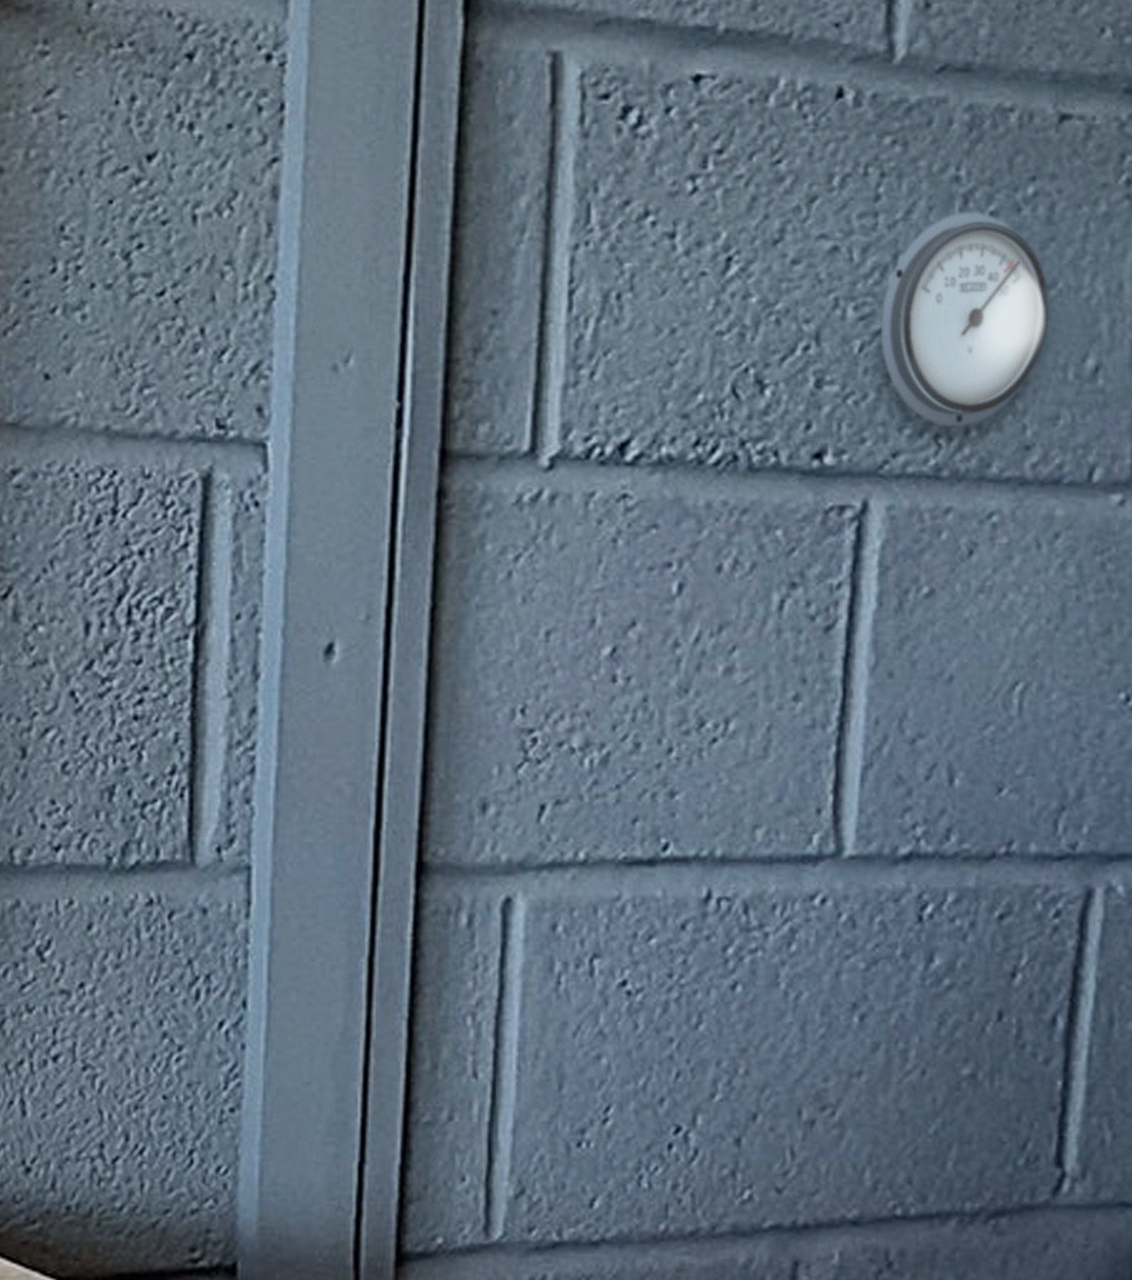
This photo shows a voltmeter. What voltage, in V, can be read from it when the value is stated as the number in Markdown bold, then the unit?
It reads **45** V
